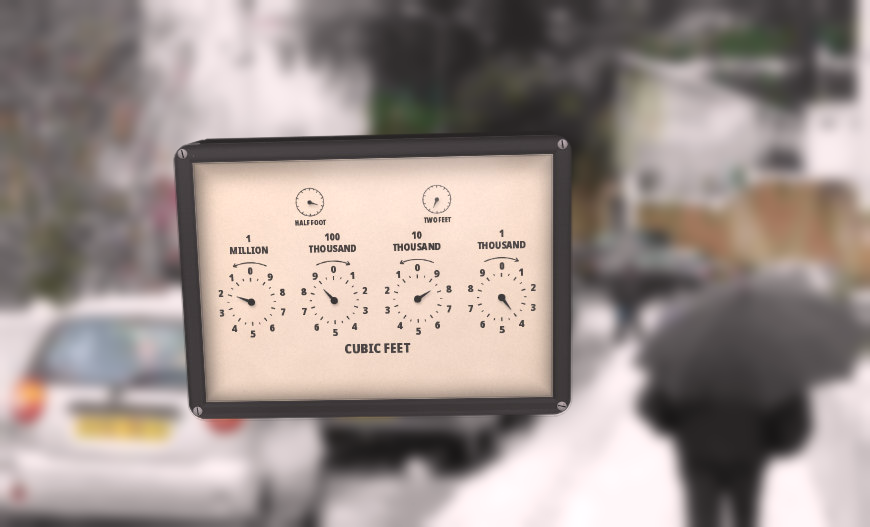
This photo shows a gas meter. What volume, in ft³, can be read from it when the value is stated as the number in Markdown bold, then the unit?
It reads **188400** ft³
